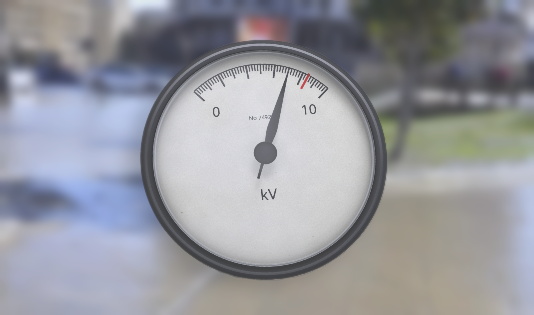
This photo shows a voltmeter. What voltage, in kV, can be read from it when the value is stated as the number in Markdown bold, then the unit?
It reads **7** kV
